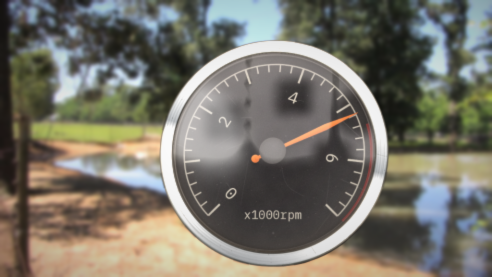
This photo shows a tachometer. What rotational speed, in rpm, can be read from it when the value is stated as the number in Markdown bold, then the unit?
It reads **5200** rpm
